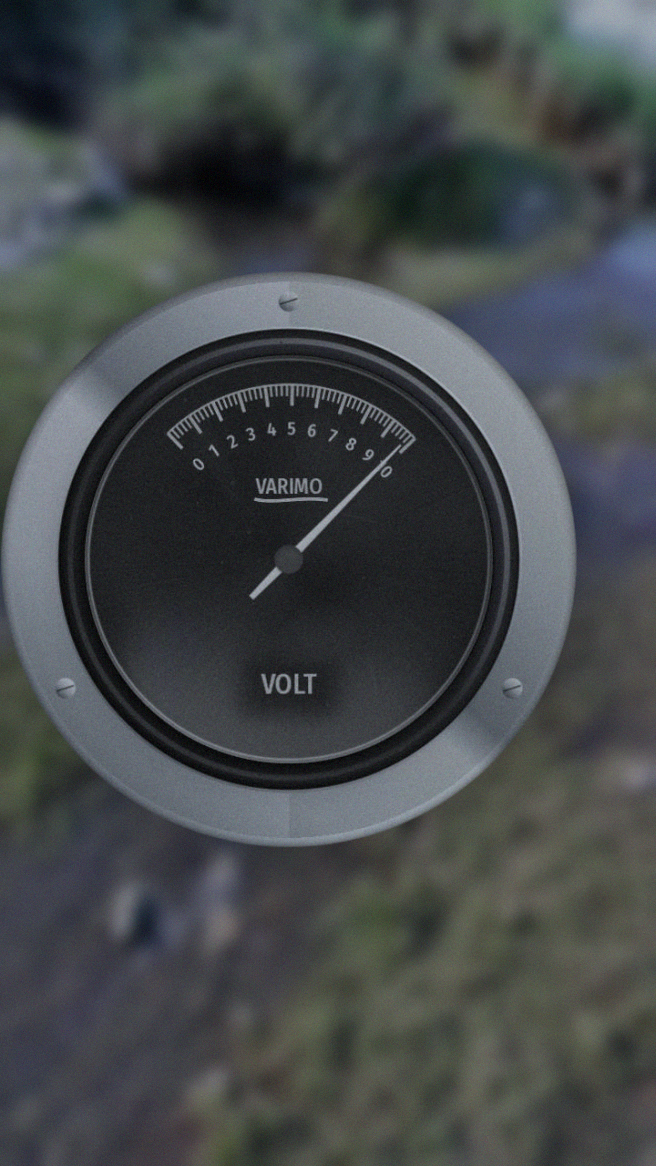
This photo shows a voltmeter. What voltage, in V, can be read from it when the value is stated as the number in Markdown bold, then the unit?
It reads **9.8** V
